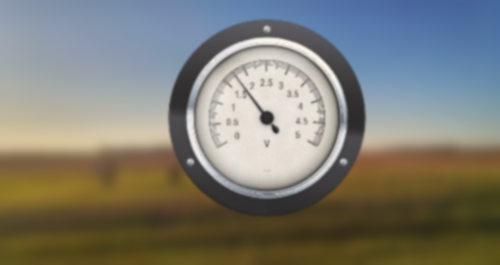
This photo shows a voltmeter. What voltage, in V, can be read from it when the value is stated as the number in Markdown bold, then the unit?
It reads **1.75** V
